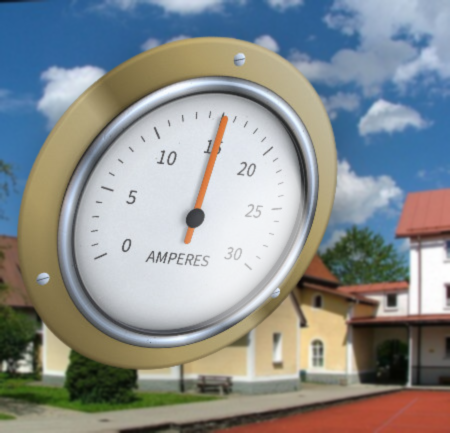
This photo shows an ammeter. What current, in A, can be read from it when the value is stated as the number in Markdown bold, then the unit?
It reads **15** A
